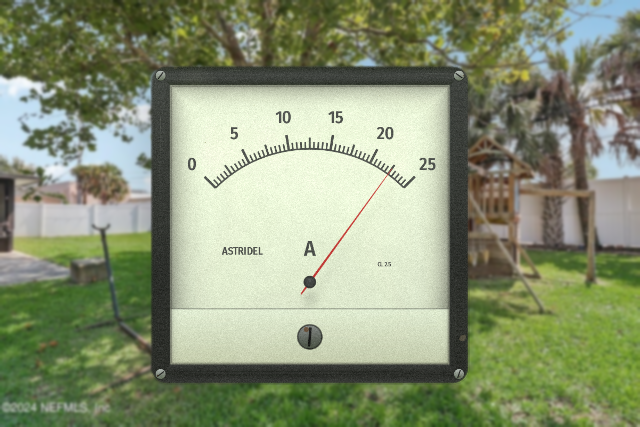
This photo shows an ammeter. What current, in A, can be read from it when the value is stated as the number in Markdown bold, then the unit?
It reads **22.5** A
